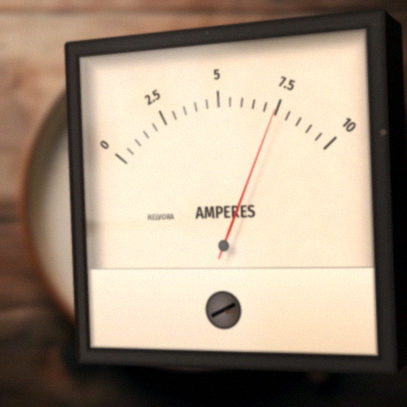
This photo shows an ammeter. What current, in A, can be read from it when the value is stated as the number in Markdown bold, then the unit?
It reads **7.5** A
